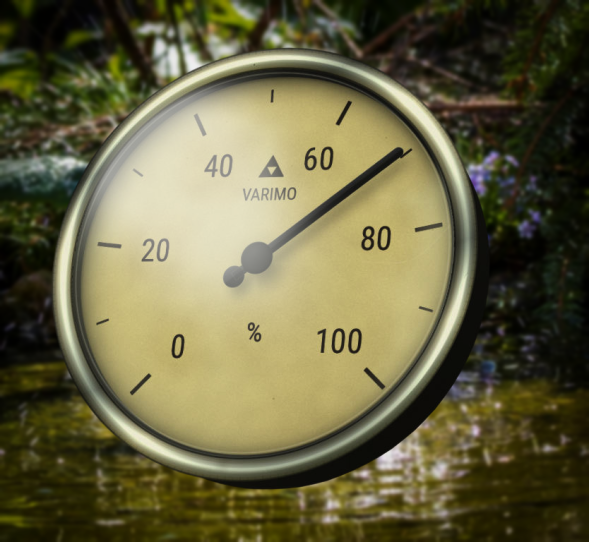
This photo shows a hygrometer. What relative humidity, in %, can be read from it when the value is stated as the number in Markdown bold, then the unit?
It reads **70** %
